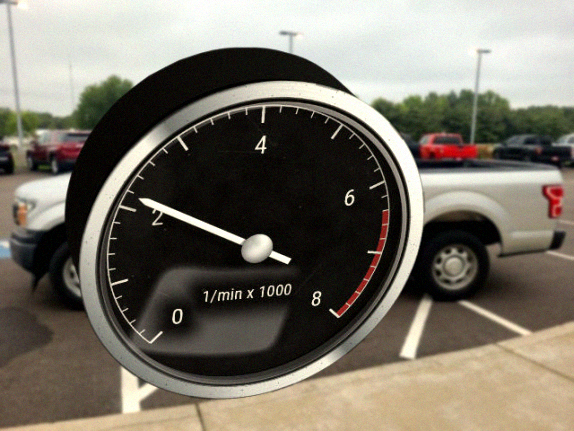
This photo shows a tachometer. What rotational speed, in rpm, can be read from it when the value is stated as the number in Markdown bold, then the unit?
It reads **2200** rpm
